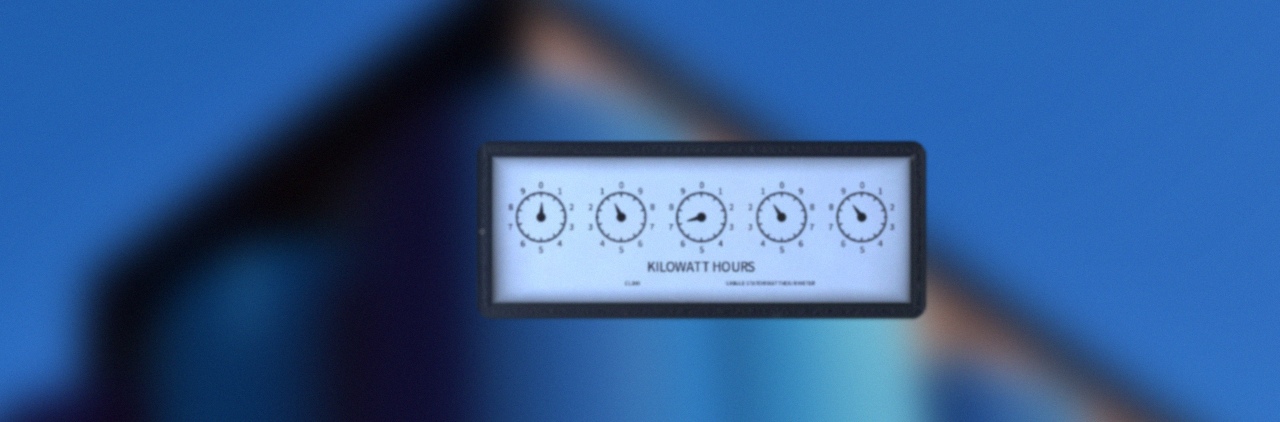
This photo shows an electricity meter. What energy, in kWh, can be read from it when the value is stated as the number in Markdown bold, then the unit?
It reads **709** kWh
